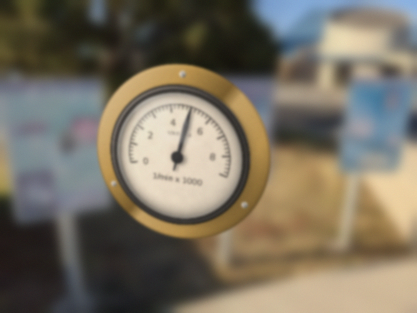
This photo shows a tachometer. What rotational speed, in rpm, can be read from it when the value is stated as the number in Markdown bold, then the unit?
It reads **5000** rpm
